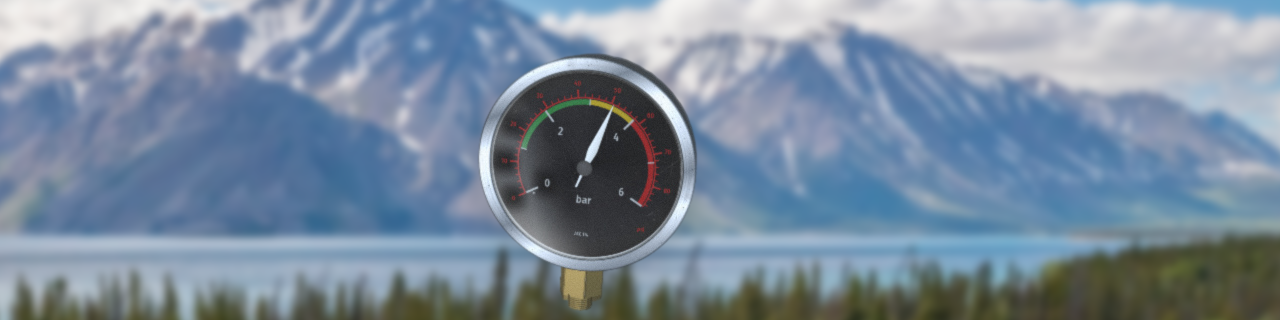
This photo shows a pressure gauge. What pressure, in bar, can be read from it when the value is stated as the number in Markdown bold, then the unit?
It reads **3.5** bar
